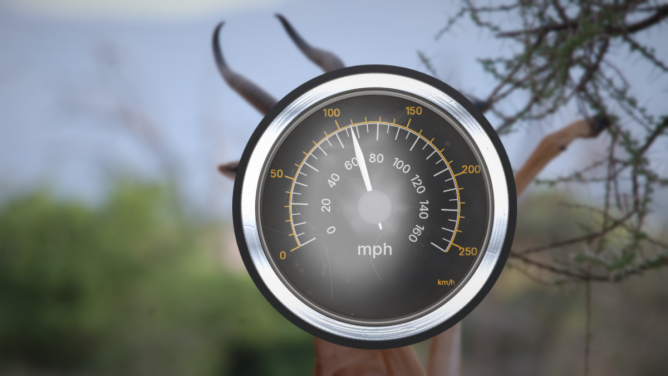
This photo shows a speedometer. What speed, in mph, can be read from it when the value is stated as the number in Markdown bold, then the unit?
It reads **67.5** mph
